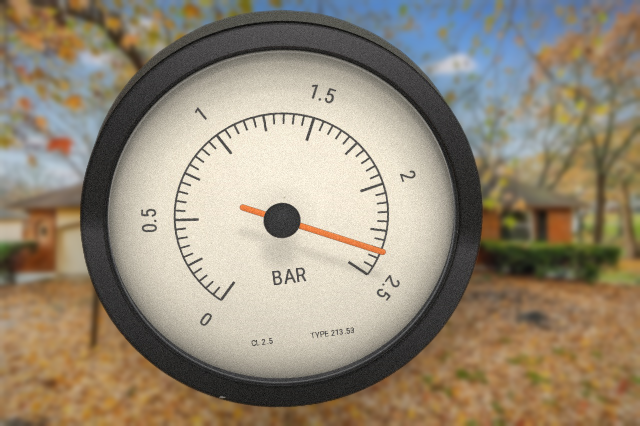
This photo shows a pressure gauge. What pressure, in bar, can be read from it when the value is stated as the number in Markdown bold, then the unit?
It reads **2.35** bar
